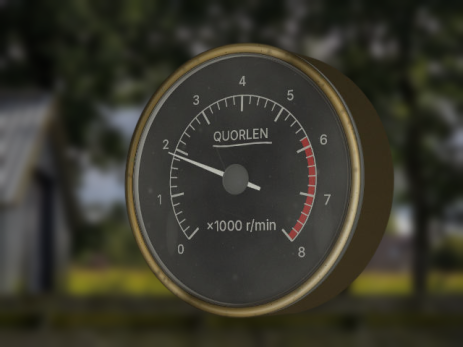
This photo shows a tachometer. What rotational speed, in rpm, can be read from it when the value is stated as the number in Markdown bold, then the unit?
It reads **1900** rpm
